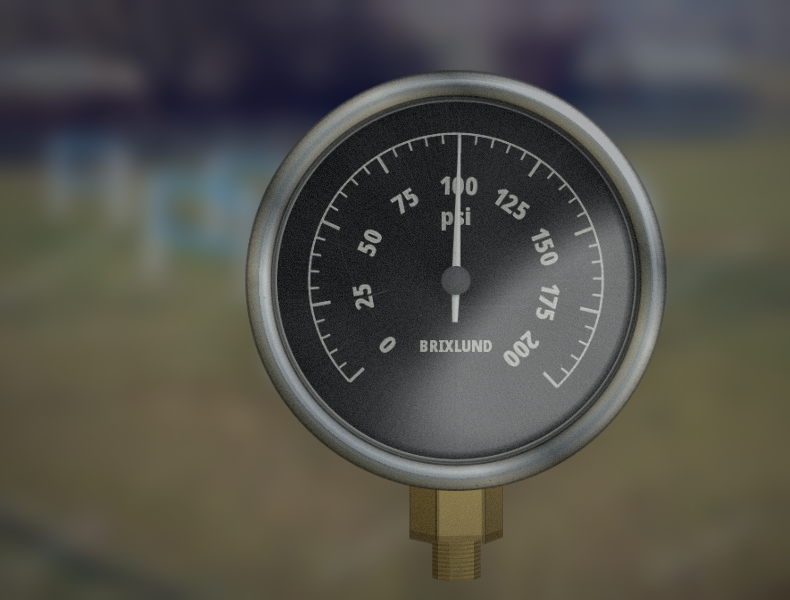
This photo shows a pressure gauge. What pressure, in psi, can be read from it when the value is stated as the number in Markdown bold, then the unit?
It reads **100** psi
